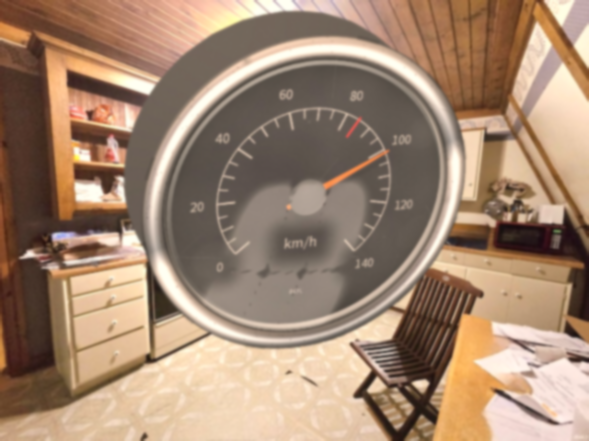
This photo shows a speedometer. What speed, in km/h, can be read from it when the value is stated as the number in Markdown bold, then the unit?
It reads **100** km/h
